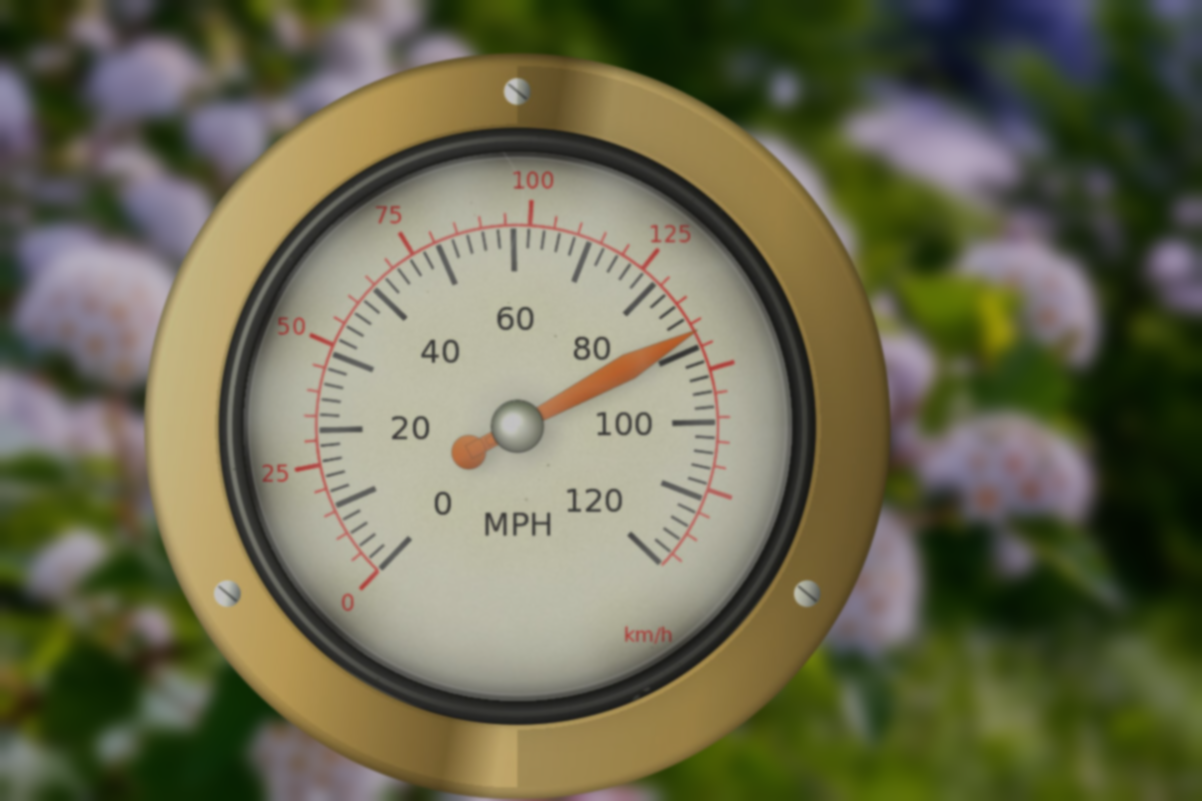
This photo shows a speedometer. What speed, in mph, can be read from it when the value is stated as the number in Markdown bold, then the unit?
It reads **88** mph
